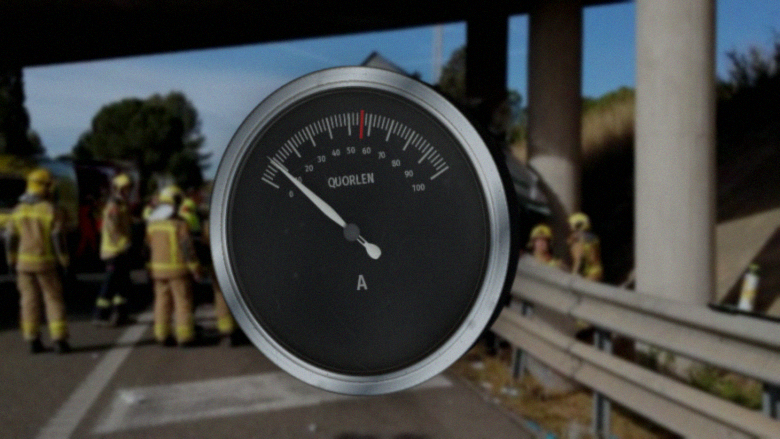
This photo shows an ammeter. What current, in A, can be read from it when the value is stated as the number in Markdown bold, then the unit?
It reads **10** A
